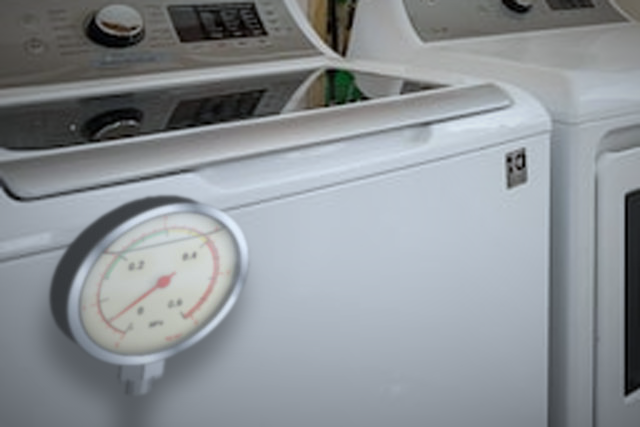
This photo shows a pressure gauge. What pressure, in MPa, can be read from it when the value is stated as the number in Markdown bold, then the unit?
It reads **0.05** MPa
